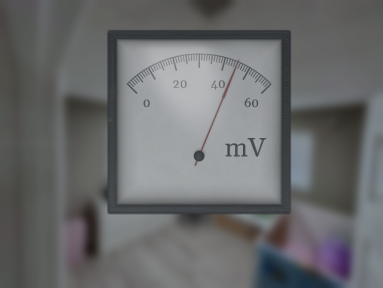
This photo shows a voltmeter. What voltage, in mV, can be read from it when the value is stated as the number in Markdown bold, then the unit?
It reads **45** mV
